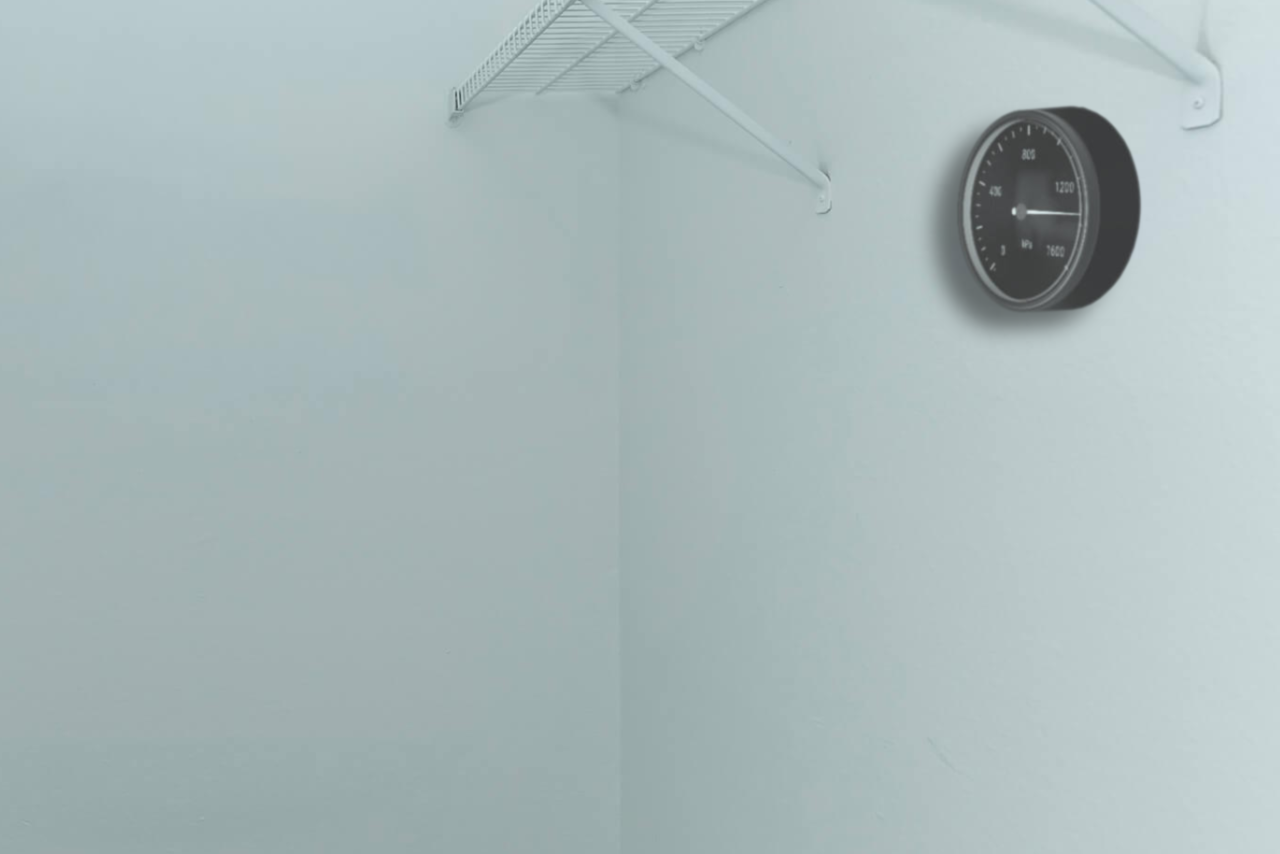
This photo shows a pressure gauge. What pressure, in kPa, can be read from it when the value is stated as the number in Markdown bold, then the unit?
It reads **1350** kPa
